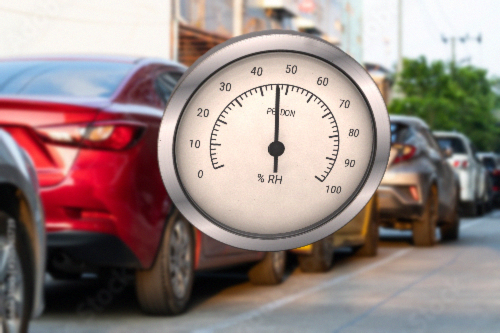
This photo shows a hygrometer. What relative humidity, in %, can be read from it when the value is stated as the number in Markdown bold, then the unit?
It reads **46** %
